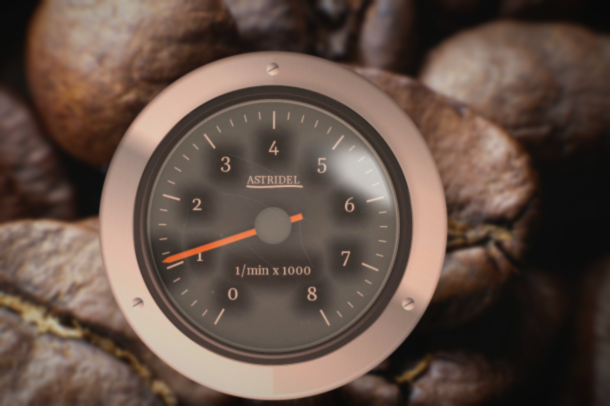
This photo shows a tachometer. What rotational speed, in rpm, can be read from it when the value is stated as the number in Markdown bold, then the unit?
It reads **1100** rpm
